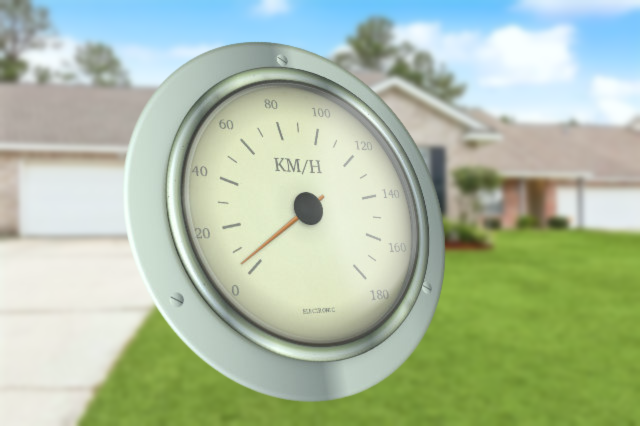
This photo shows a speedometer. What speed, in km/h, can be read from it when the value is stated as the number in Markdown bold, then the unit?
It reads **5** km/h
